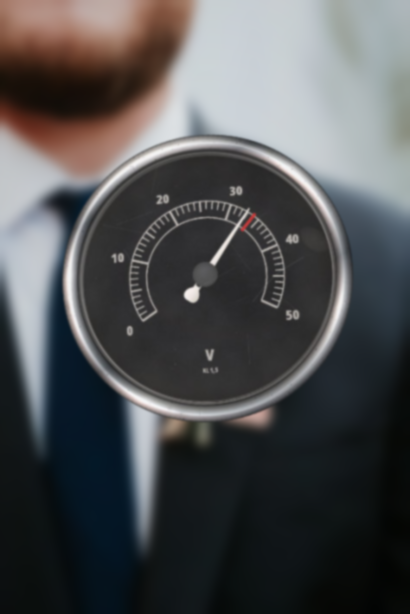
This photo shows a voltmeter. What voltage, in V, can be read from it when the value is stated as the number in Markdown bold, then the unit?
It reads **33** V
